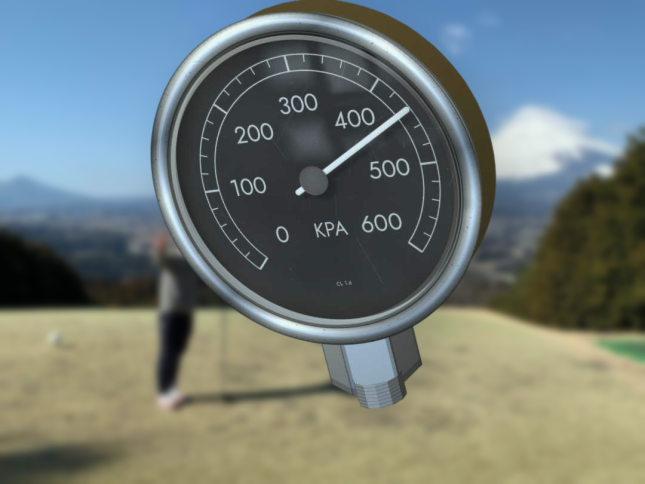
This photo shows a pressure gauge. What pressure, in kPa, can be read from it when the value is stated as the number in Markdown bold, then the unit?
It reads **440** kPa
